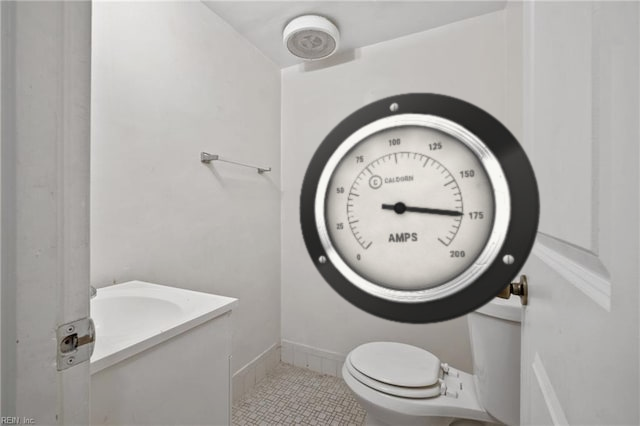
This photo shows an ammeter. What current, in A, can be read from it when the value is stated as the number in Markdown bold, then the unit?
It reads **175** A
